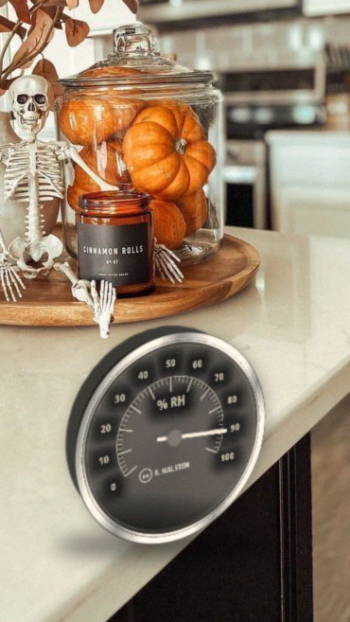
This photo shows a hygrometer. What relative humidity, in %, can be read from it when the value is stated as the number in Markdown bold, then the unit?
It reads **90** %
